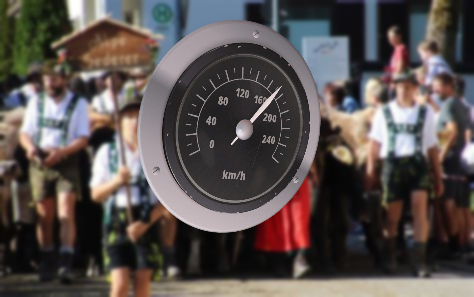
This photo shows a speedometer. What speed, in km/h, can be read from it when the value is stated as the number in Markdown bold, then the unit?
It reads **170** km/h
